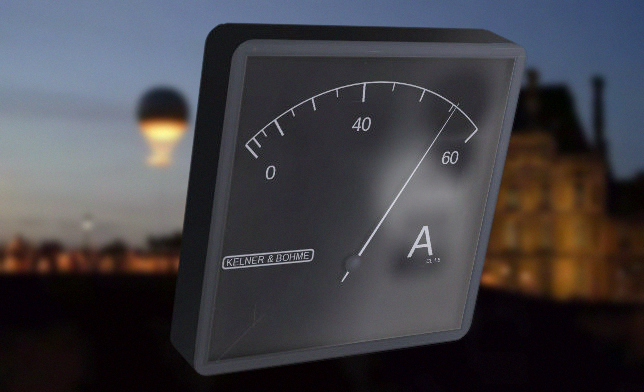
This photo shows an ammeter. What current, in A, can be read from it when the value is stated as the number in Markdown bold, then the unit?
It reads **55** A
